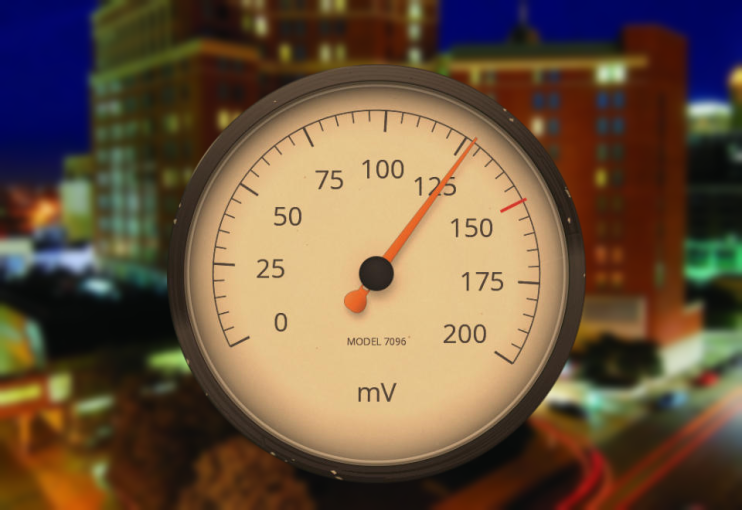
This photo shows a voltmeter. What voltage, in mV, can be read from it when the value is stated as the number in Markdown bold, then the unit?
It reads **127.5** mV
